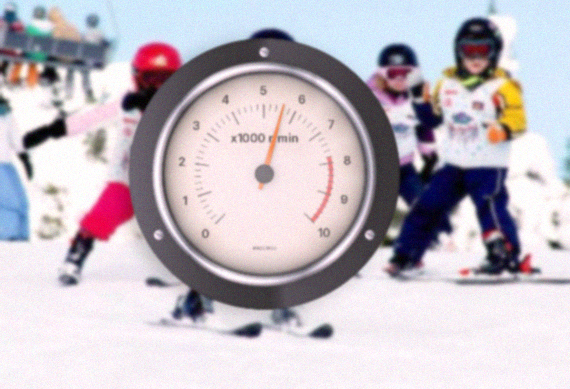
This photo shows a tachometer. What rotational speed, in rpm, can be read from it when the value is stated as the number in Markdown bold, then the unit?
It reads **5600** rpm
